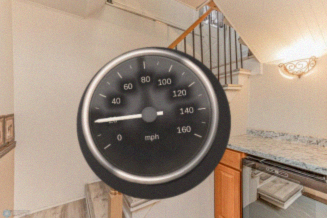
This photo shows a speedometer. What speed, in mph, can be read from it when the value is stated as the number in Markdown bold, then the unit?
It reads **20** mph
